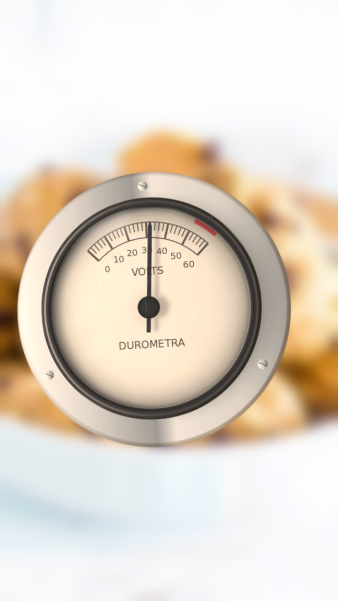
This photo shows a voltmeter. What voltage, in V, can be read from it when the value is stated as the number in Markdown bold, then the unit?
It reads **32** V
